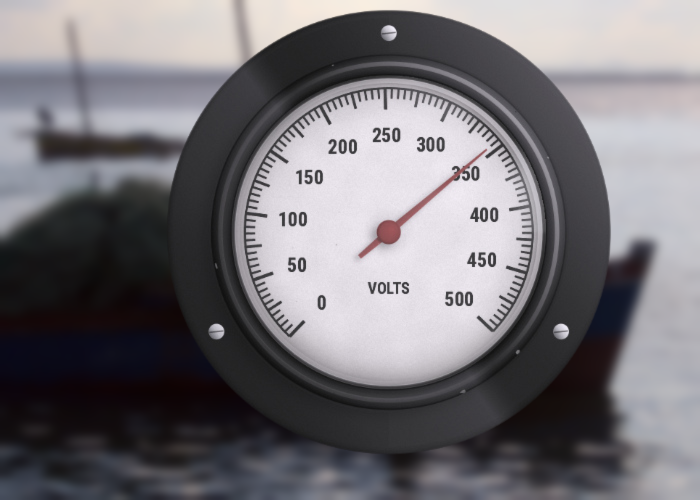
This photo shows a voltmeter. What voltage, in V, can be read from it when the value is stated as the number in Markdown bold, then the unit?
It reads **345** V
